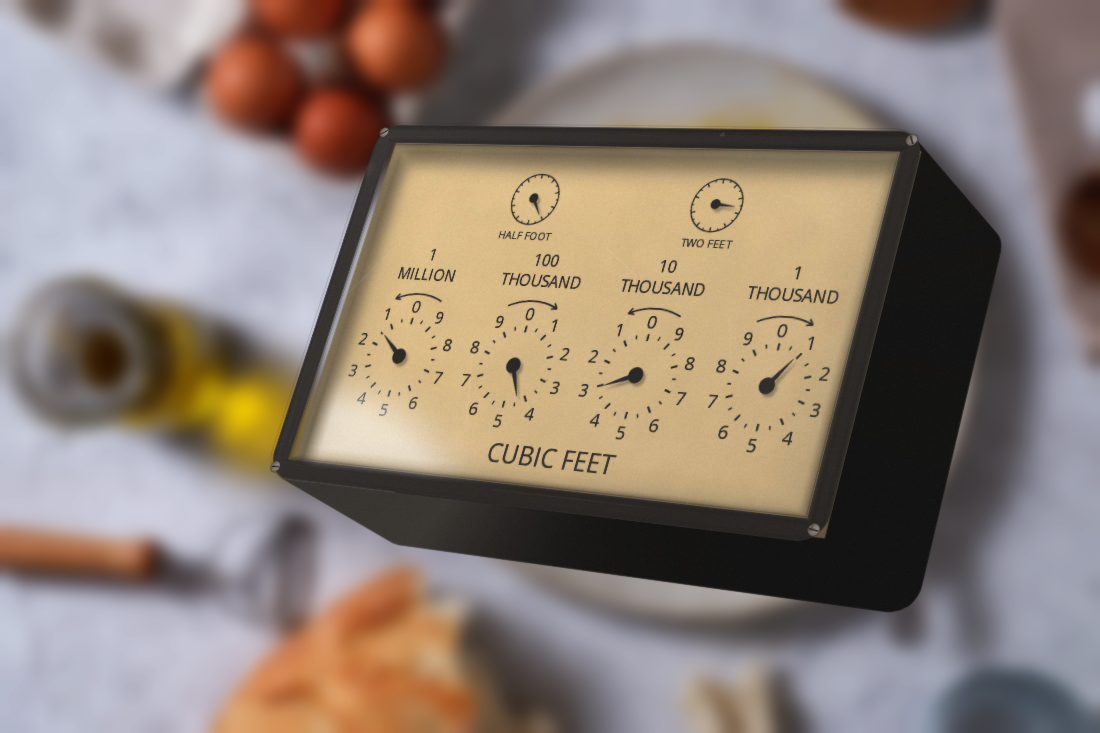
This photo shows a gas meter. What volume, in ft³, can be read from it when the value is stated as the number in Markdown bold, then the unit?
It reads **143100** ft³
